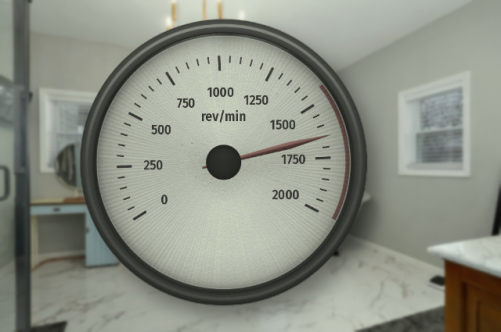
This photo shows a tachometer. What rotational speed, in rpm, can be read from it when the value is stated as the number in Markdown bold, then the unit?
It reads **1650** rpm
